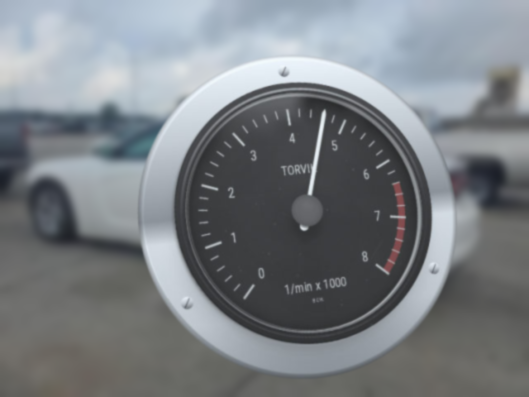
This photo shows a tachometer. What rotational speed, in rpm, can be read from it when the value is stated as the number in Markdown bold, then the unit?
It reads **4600** rpm
